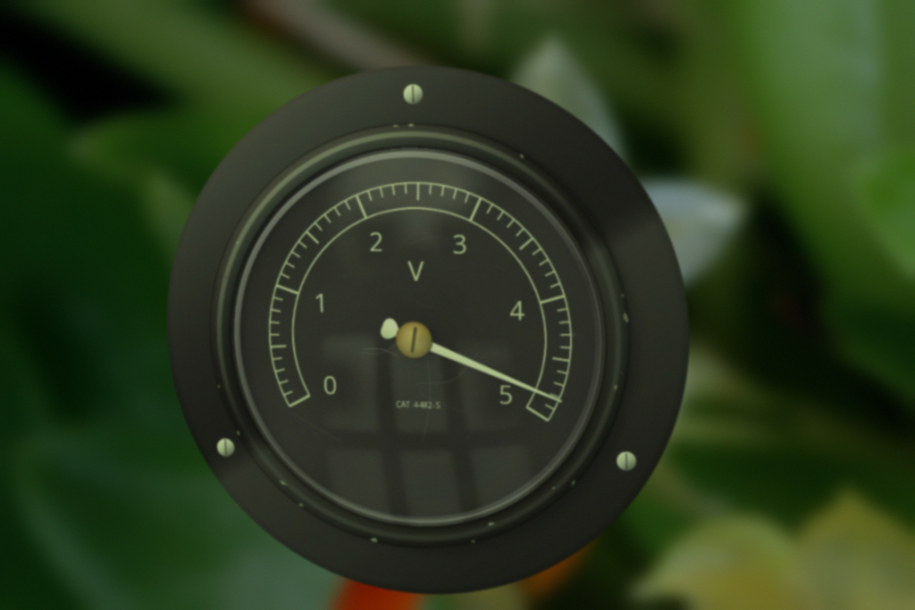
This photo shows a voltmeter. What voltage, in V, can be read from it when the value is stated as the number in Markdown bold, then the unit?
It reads **4.8** V
